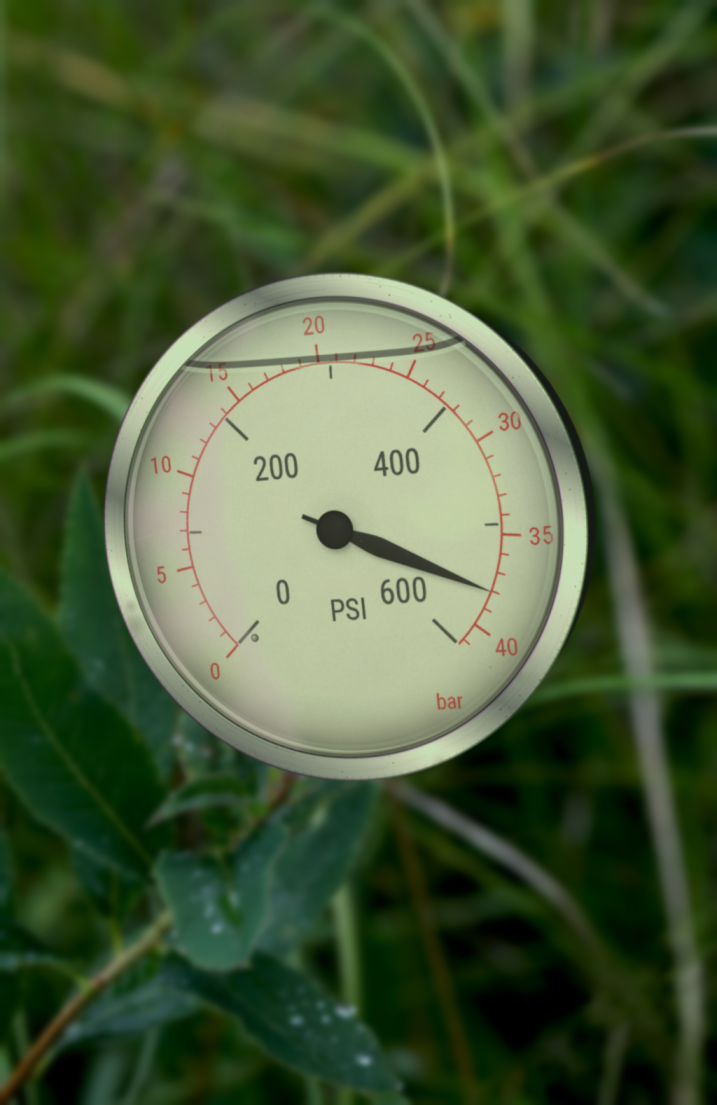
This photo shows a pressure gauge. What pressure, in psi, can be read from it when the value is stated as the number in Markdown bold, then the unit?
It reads **550** psi
